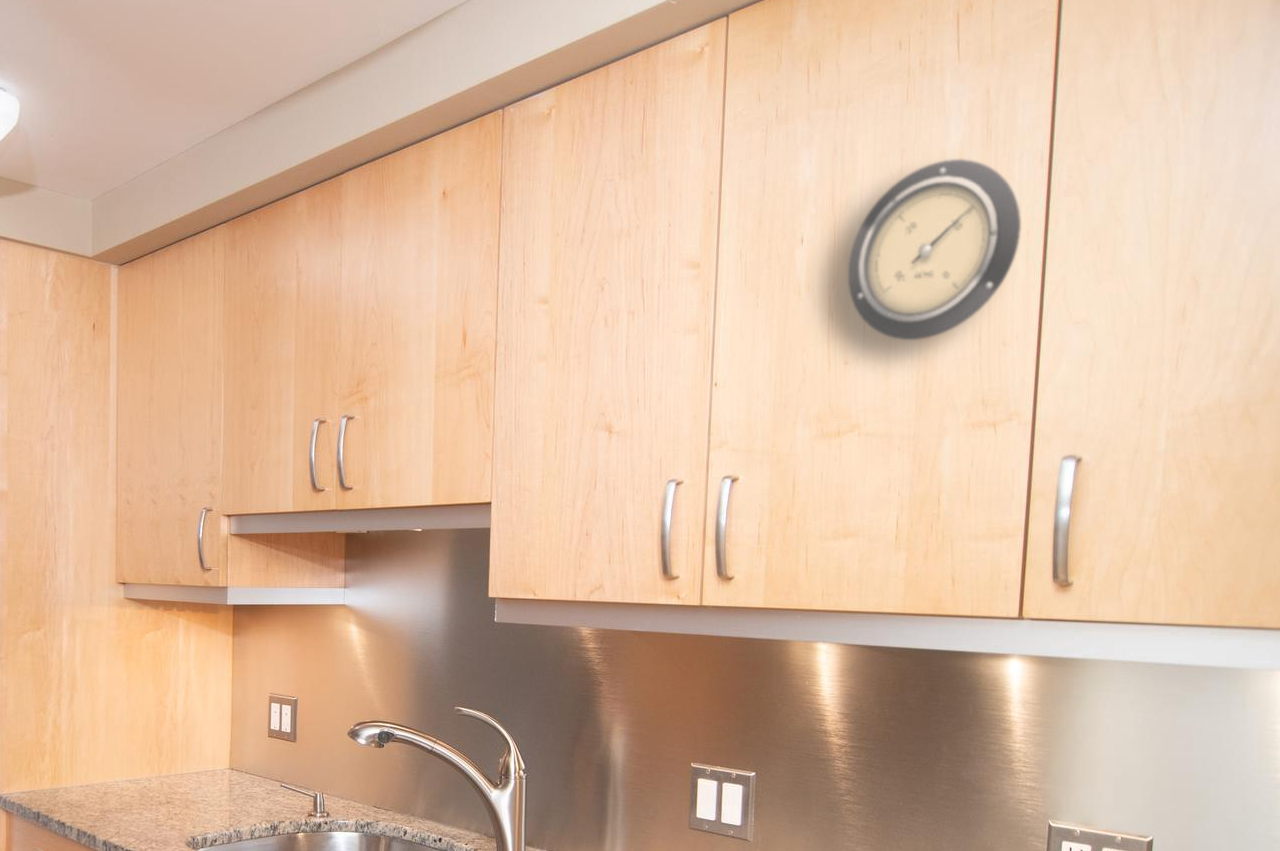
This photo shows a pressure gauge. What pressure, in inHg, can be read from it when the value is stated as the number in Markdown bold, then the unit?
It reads **-10** inHg
